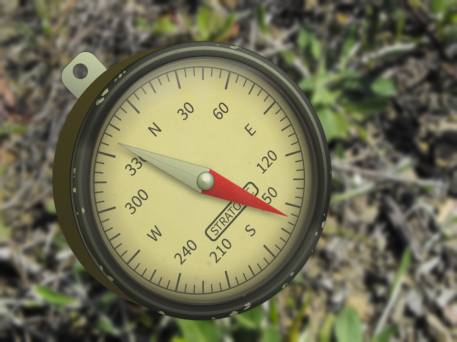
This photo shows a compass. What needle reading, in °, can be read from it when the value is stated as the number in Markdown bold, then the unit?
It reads **157.5** °
